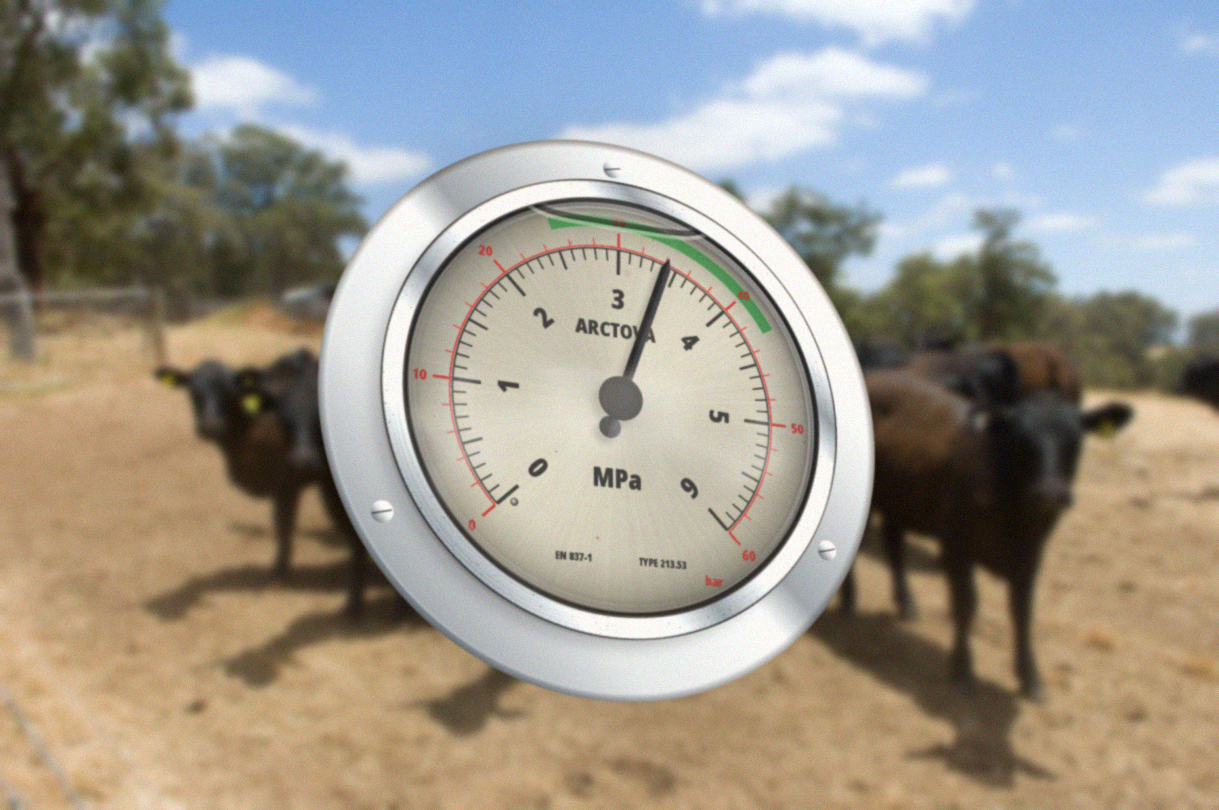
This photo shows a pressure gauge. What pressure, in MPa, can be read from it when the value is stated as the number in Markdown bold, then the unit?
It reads **3.4** MPa
